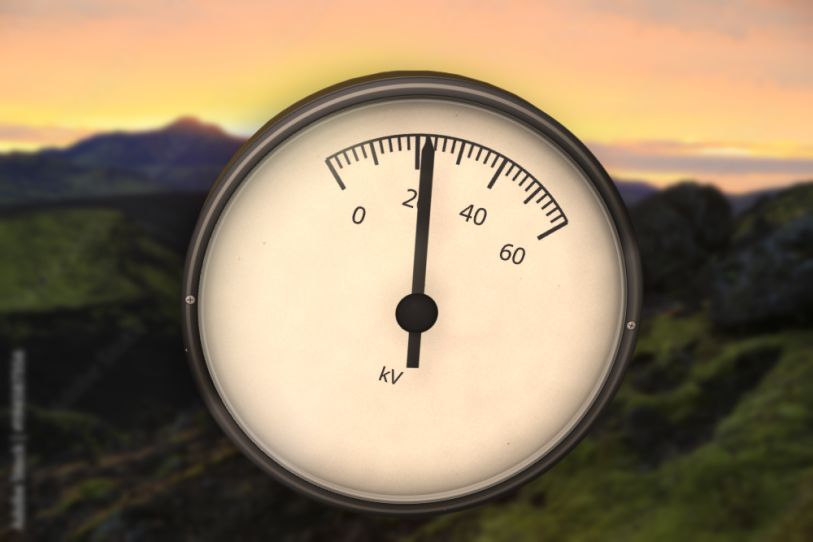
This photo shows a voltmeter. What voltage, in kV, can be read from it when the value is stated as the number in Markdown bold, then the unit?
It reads **22** kV
